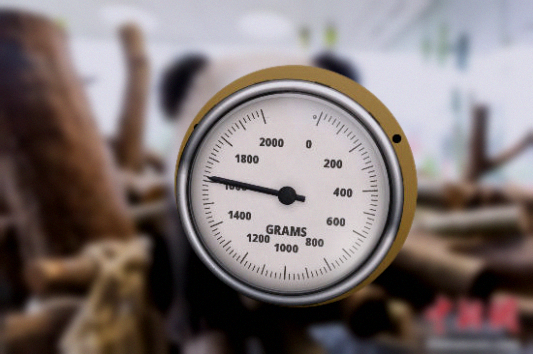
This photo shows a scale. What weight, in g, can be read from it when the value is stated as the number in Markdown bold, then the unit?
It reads **1620** g
